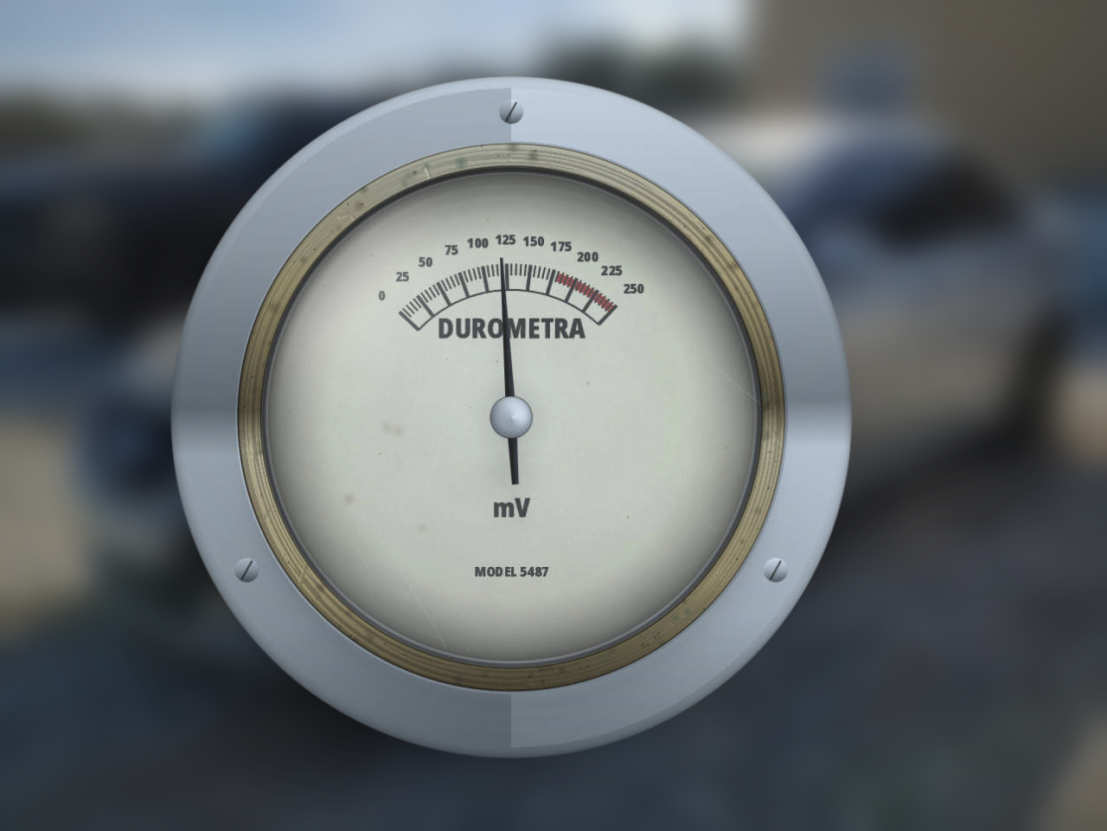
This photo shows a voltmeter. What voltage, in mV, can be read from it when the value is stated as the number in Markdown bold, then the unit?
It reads **120** mV
